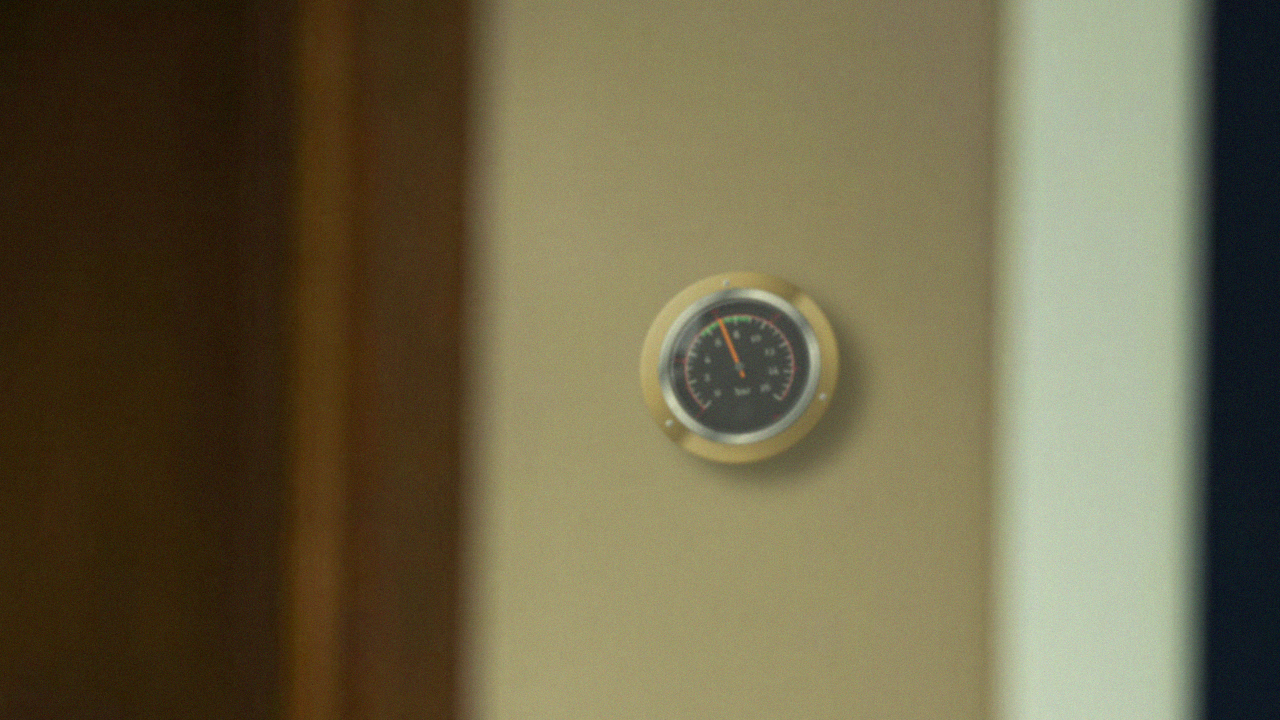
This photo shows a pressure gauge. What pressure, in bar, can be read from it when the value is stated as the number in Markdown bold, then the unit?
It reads **7** bar
